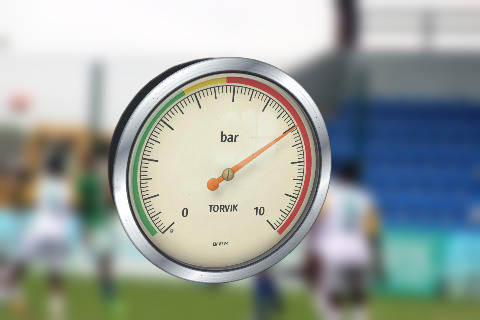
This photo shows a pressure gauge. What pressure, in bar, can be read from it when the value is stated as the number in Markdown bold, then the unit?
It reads **7** bar
